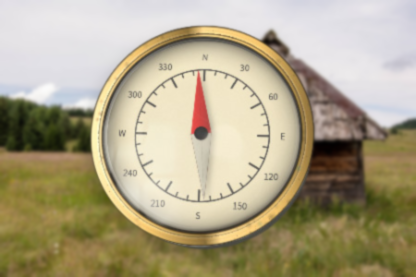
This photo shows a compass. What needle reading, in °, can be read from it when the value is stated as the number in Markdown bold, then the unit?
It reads **355** °
